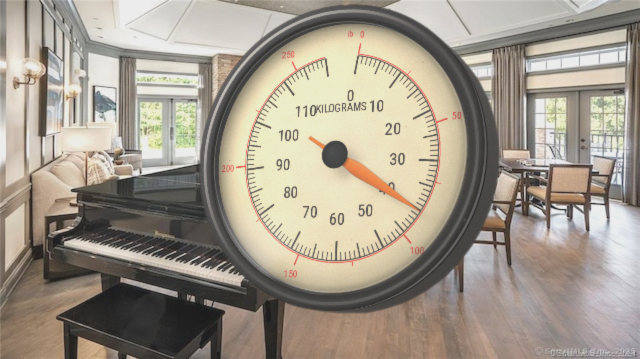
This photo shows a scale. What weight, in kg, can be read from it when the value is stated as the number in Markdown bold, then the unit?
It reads **40** kg
